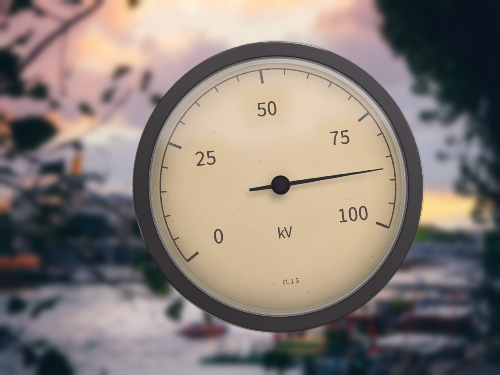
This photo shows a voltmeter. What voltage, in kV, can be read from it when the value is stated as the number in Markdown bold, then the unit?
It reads **87.5** kV
